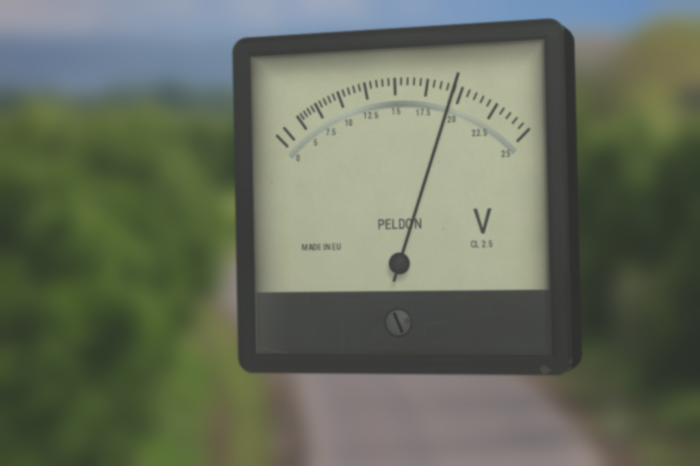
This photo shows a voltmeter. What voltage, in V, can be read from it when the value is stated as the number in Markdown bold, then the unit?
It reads **19.5** V
